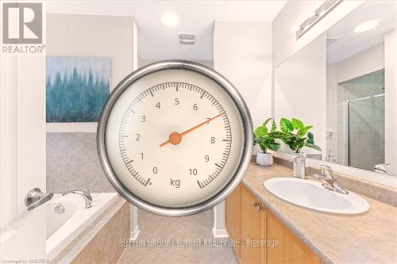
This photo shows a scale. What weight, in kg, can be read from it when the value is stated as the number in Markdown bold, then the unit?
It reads **7** kg
